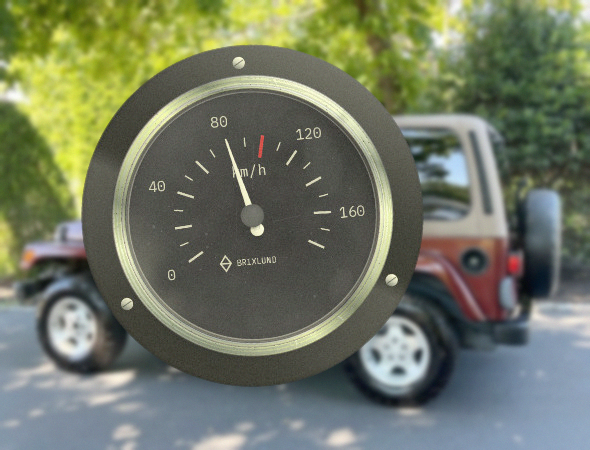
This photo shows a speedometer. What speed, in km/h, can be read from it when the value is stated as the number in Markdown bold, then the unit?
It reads **80** km/h
